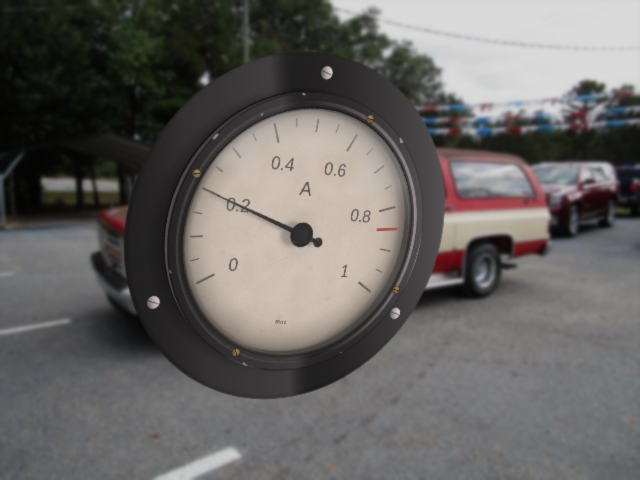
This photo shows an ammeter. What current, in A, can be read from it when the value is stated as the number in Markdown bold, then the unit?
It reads **0.2** A
